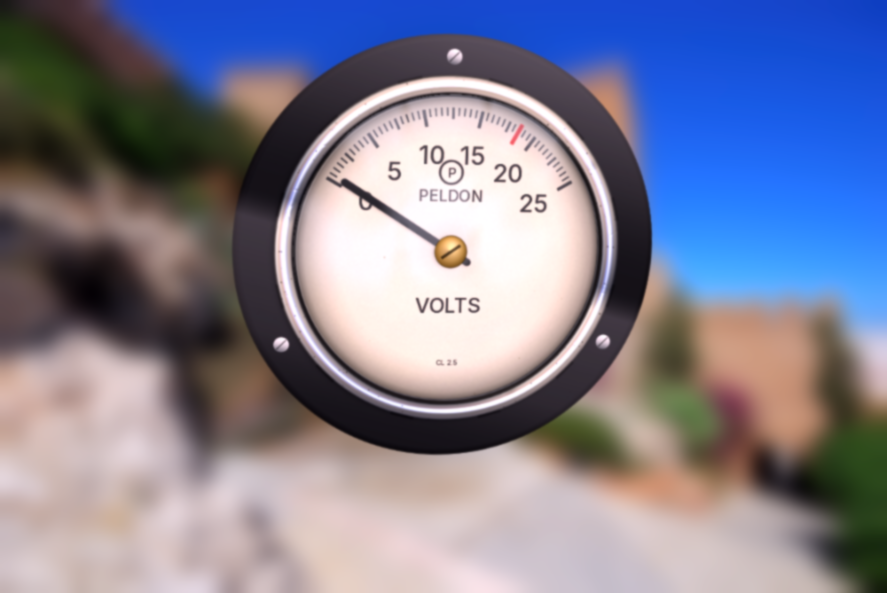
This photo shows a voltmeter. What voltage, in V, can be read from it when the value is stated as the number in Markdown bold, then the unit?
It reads **0.5** V
